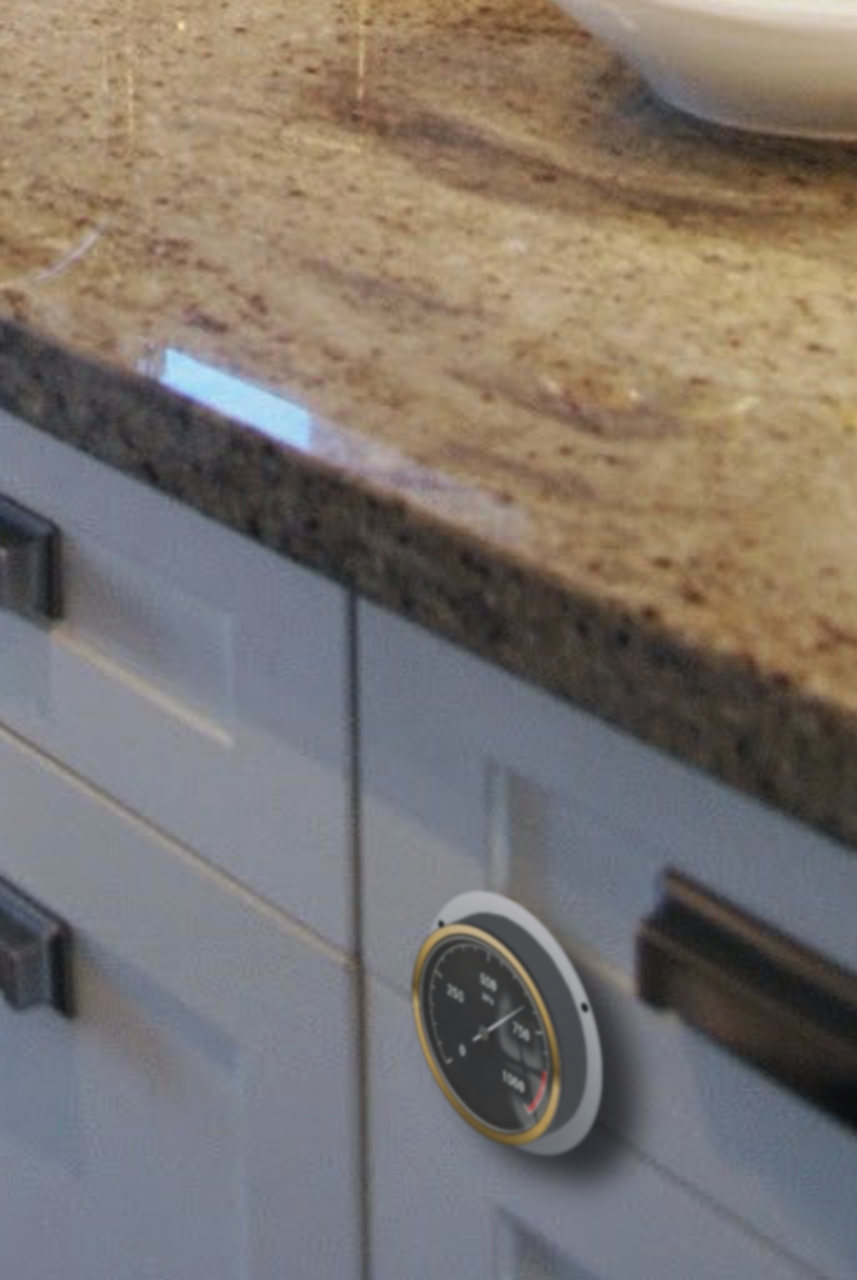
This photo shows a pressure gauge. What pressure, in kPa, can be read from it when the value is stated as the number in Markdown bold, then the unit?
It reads **675** kPa
